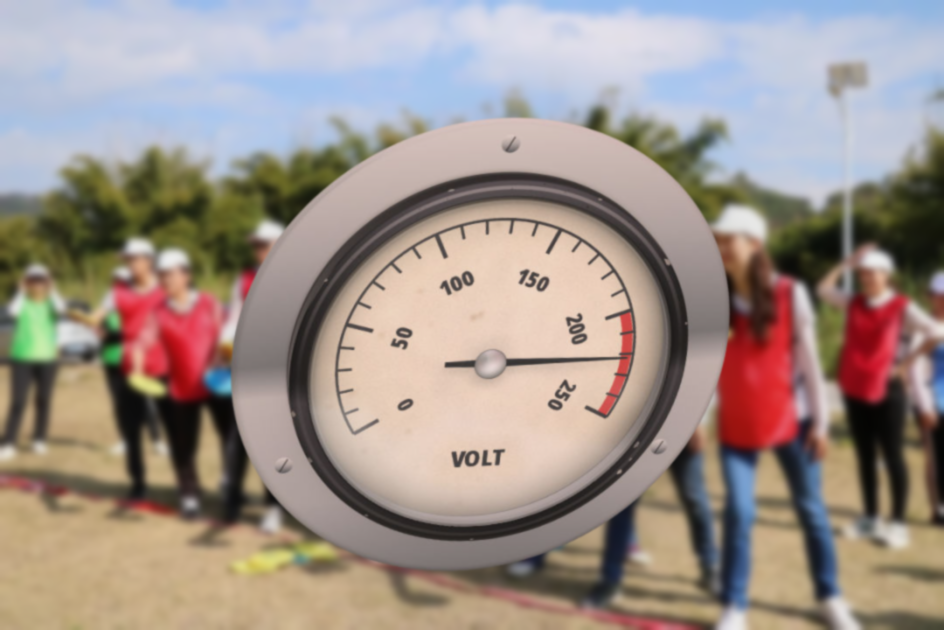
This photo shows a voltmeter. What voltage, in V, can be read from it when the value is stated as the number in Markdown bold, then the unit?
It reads **220** V
